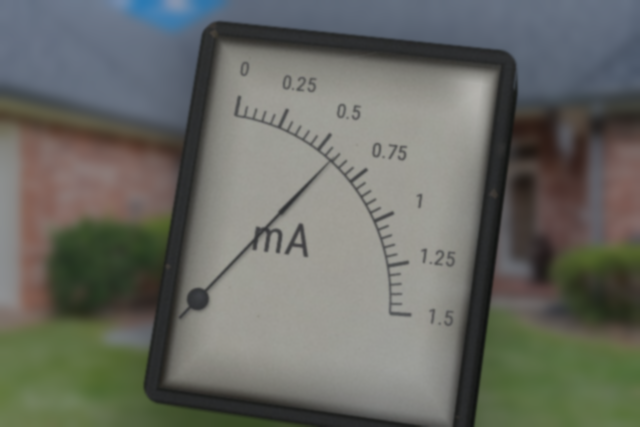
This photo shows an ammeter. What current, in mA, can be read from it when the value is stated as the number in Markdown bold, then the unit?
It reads **0.6** mA
